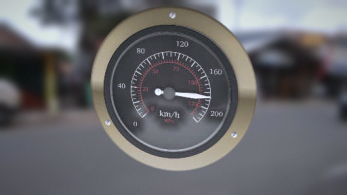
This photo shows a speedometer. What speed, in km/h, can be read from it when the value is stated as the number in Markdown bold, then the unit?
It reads **185** km/h
